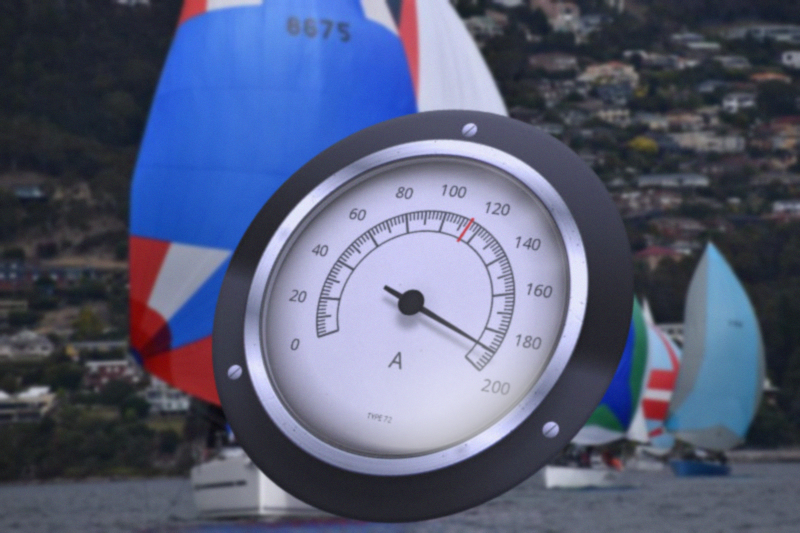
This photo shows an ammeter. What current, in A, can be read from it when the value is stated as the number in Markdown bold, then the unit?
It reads **190** A
